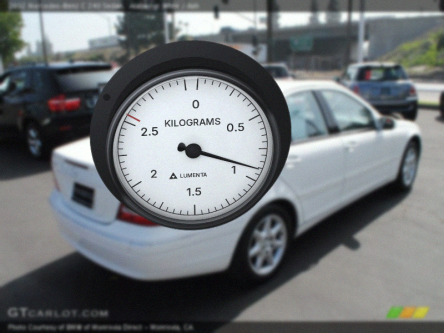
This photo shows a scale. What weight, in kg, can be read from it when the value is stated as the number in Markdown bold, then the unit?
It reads **0.9** kg
